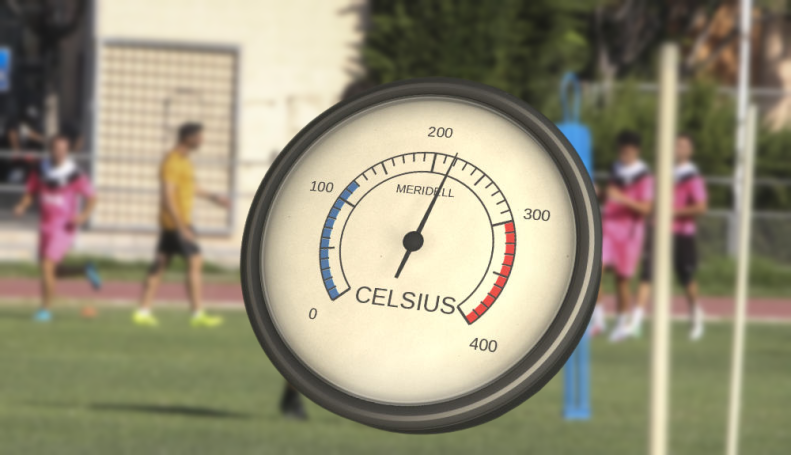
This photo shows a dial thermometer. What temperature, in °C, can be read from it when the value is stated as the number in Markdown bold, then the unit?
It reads **220** °C
